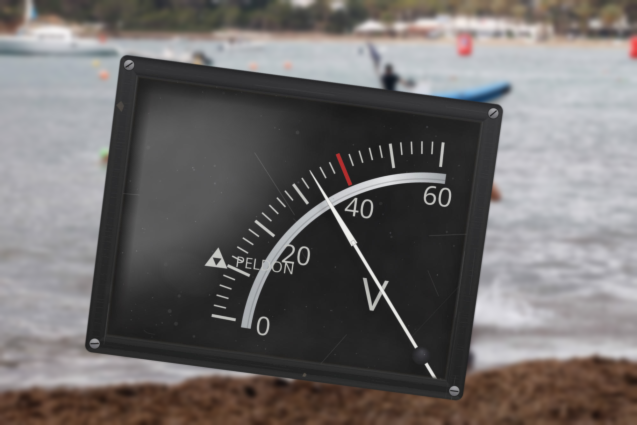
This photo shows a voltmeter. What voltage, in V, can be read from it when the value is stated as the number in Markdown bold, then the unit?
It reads **34** V
